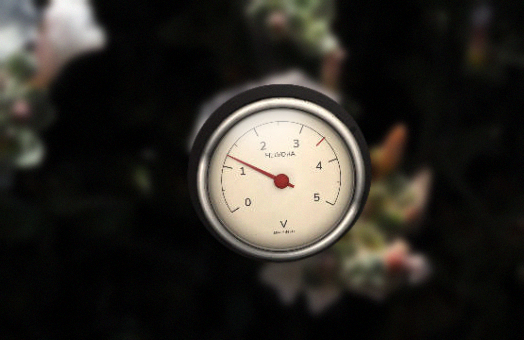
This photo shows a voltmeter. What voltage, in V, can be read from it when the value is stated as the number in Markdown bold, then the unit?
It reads **1.25** V
